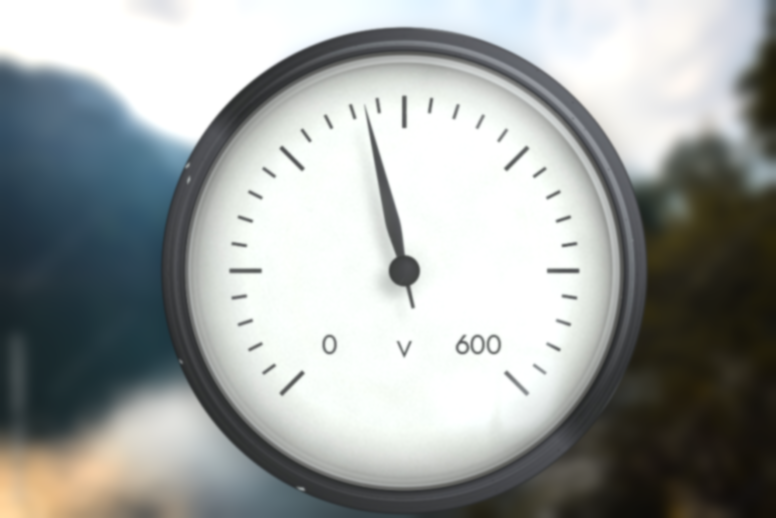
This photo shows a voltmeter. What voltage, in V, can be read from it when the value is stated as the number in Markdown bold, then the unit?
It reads **270** V
